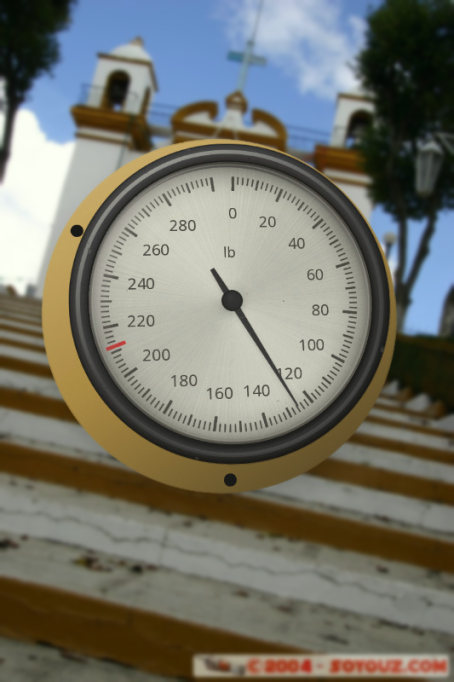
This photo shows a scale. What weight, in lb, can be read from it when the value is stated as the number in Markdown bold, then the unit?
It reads **126** lb
